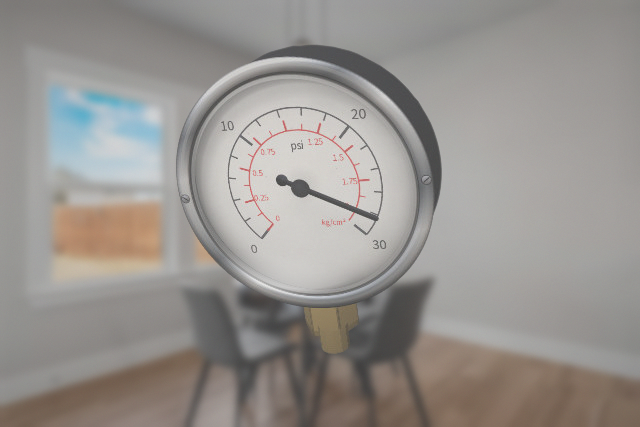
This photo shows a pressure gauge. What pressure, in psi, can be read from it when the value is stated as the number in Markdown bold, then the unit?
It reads **28** psi
